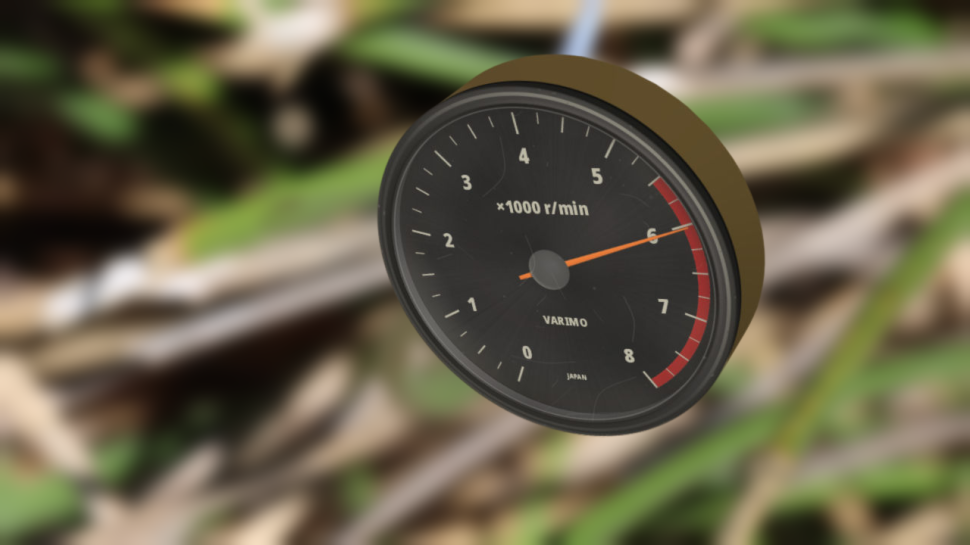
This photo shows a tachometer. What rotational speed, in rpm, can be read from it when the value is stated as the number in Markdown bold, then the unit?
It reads **6000** rpm
